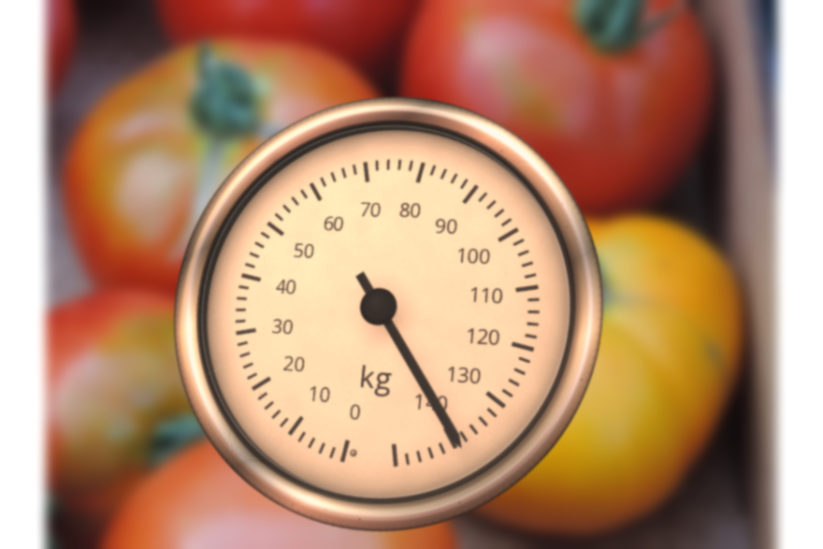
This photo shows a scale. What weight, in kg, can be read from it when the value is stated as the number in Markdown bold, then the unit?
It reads **139** kg
